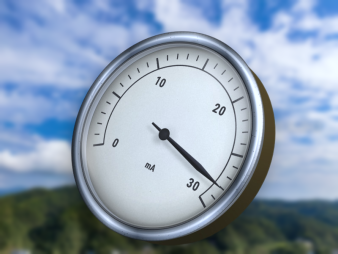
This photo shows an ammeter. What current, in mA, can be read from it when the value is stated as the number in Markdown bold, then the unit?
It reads **28** mA
